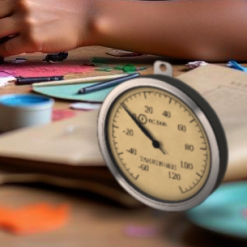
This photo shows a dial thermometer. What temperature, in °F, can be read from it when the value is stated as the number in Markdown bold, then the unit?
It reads **0** °F
